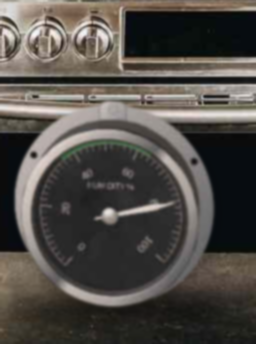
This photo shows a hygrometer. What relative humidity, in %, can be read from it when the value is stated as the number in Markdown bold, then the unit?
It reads **80** %
